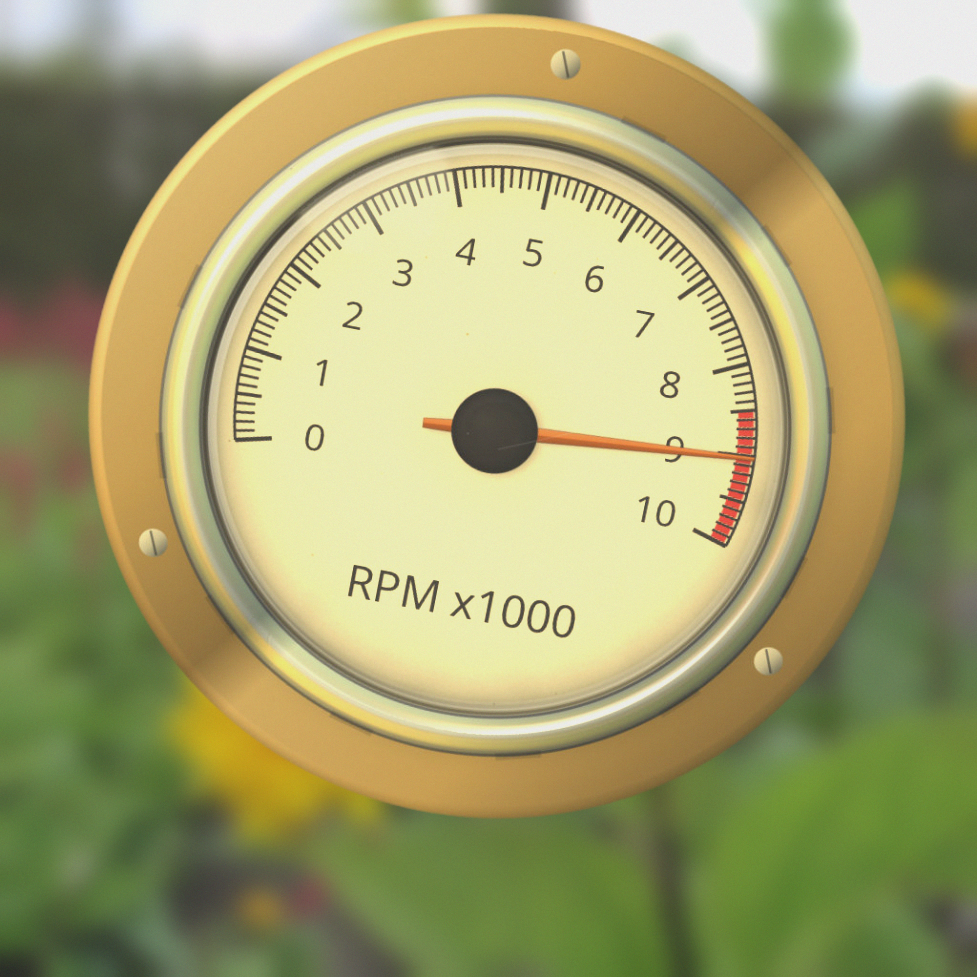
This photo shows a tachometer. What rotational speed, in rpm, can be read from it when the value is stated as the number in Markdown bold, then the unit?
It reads **9000** rpm
